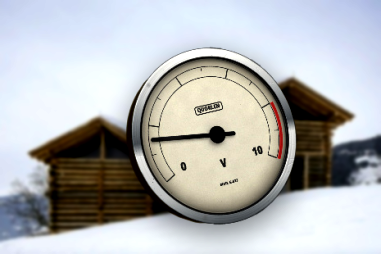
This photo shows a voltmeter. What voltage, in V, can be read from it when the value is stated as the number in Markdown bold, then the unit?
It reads **1.5** V
